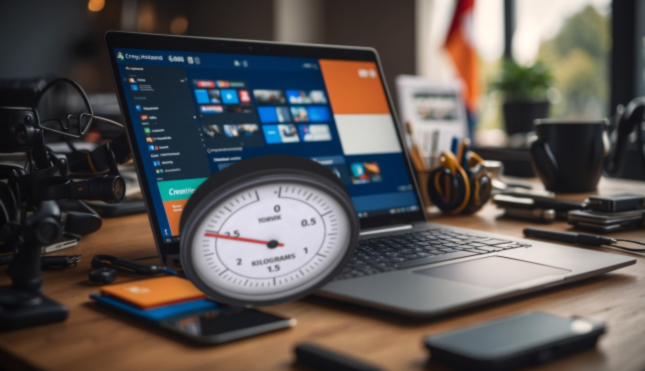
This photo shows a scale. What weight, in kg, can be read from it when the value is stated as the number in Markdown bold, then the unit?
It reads **2.5** kg
